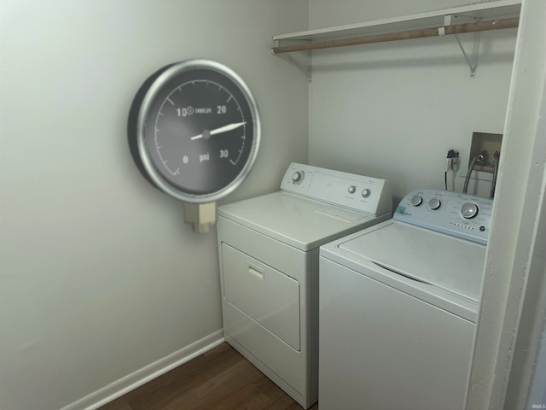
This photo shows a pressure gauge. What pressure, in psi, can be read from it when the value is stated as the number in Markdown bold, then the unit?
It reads **24** psi
